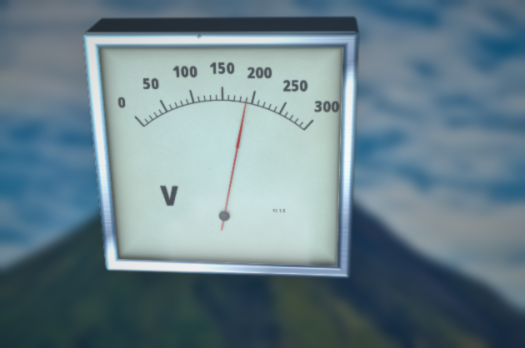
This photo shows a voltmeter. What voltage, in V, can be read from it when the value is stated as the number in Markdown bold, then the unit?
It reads **190** V
